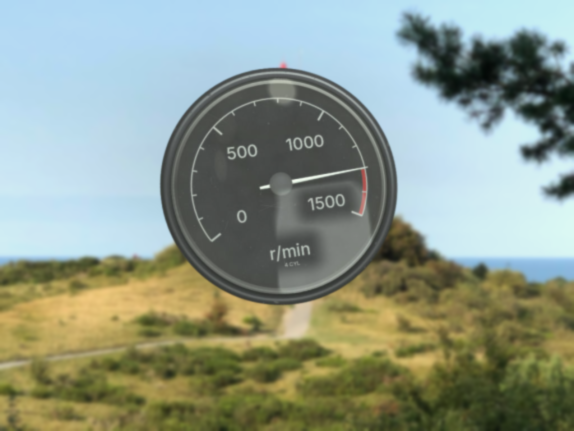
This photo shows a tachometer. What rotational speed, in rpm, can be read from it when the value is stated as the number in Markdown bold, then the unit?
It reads **1300** rpm
